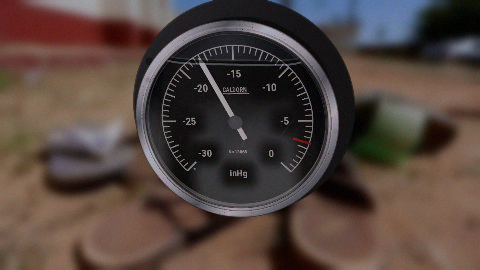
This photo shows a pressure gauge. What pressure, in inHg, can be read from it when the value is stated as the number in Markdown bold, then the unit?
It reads **-18** inHg
